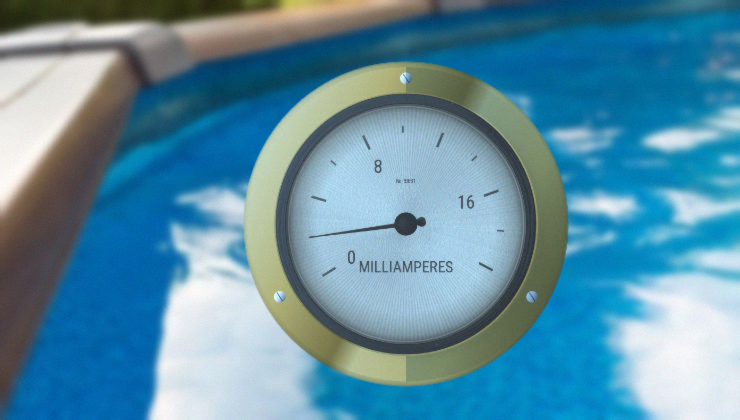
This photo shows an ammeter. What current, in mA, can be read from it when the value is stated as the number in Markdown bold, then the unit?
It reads **2** mA
